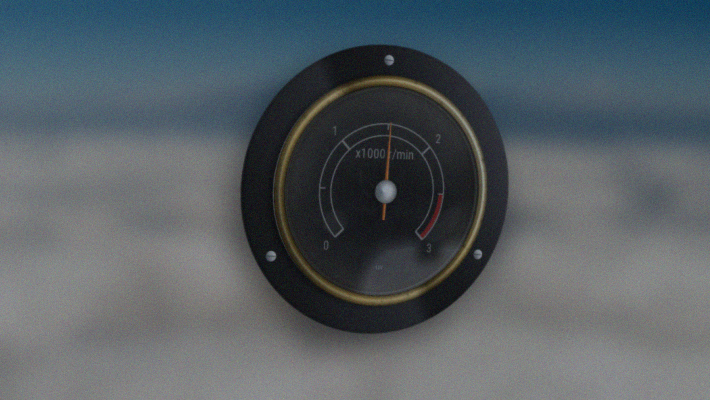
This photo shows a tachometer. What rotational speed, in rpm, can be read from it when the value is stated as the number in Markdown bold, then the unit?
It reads **1500** rpm
